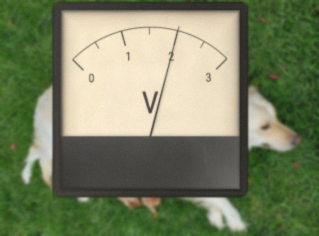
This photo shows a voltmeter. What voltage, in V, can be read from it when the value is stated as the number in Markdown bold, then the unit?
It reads **2** V
